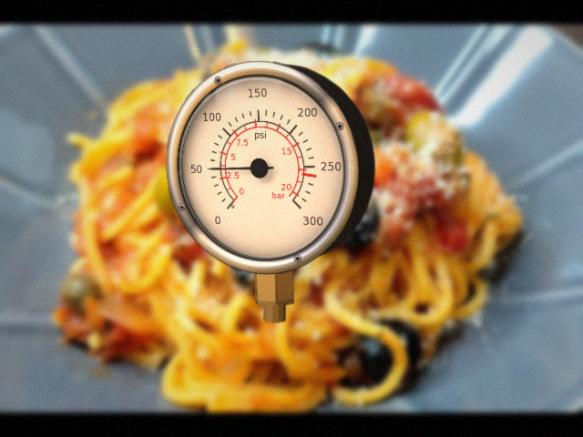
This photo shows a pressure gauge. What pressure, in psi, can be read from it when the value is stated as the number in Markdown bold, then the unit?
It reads **50** psi
